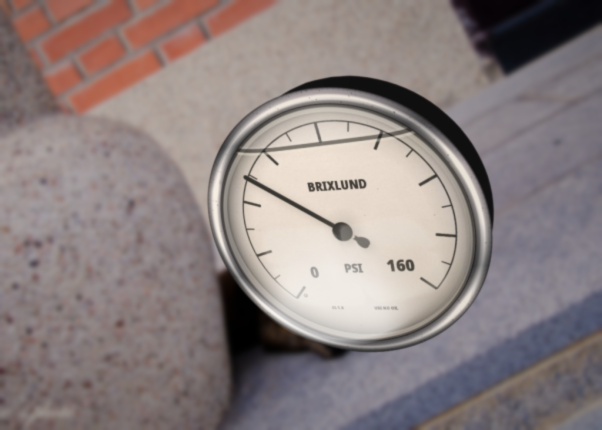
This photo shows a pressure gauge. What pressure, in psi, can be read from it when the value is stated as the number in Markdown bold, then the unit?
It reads **50** psi
